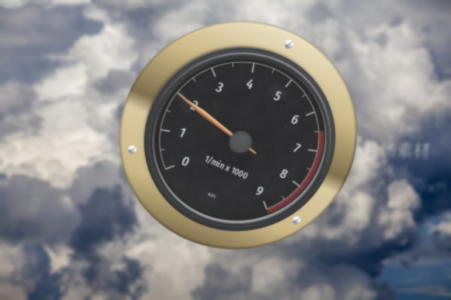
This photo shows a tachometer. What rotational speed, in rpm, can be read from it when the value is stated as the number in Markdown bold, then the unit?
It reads **2000** rpm
